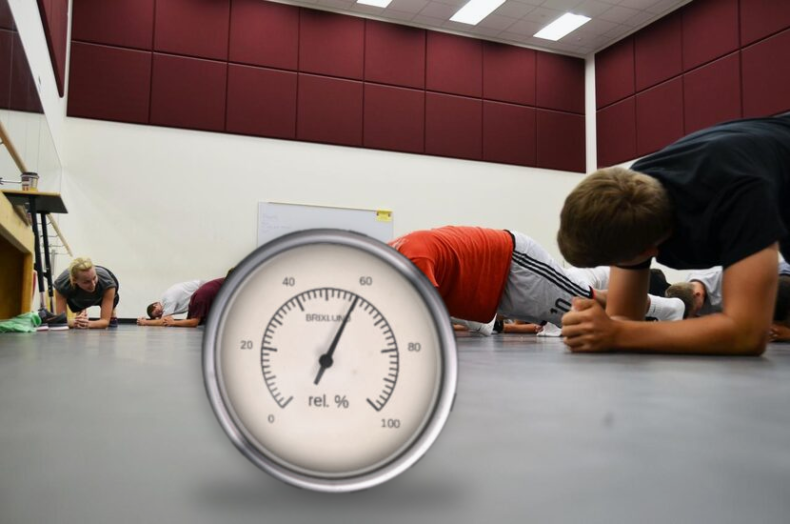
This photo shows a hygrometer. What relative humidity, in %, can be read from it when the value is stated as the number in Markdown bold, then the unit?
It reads **60** %
